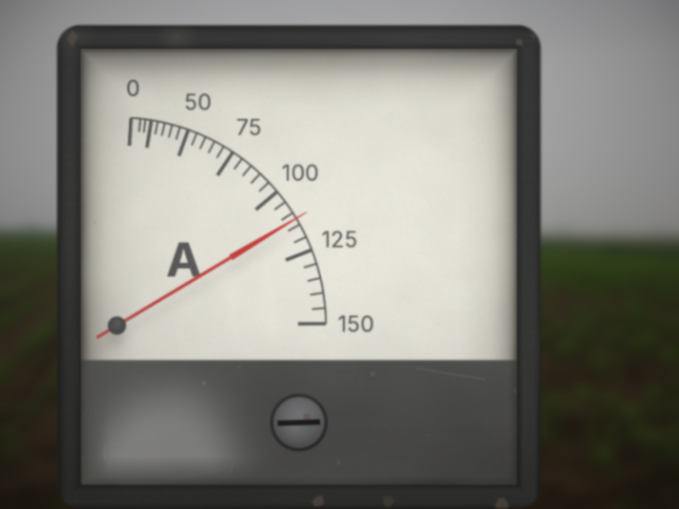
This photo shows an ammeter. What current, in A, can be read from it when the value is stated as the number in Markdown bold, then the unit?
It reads **112.5** A
